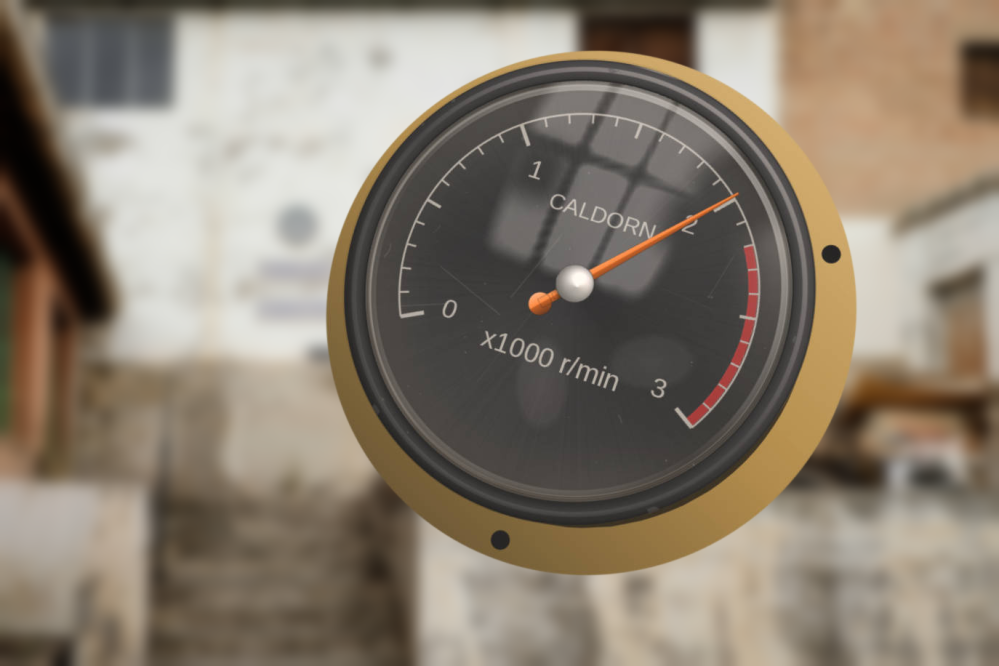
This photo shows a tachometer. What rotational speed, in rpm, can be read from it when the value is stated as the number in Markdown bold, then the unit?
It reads **2000** rpm
